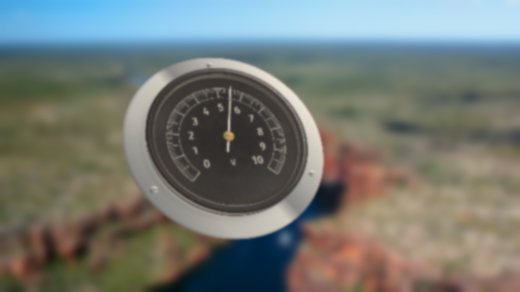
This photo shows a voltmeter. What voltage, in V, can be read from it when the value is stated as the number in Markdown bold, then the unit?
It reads **5.5** V
